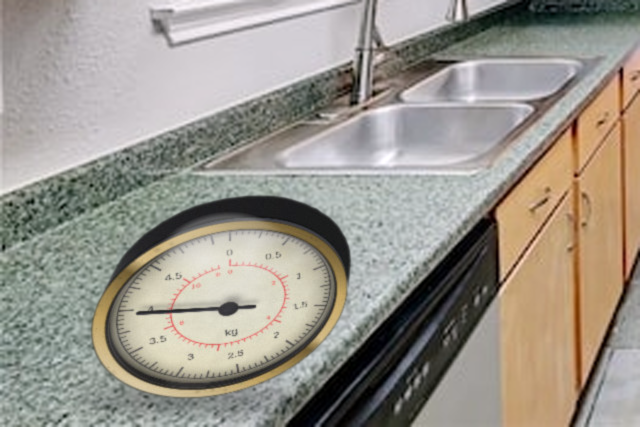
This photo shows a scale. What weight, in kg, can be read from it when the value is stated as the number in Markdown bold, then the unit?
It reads **4** kg
